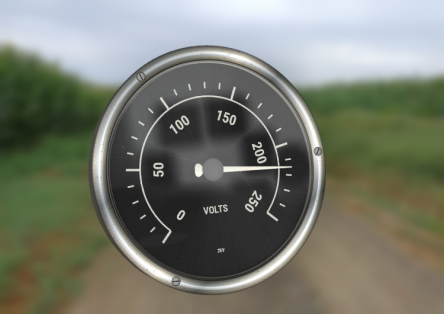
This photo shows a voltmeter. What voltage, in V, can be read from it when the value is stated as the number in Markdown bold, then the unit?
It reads **215** V
